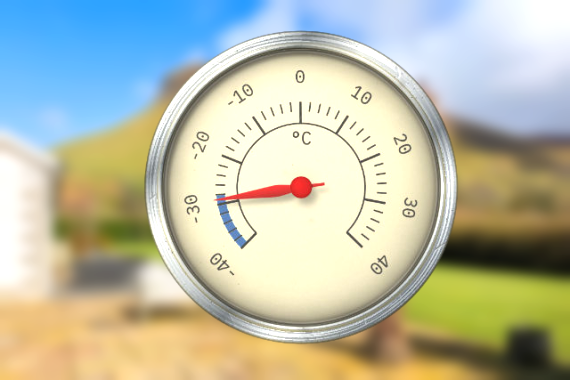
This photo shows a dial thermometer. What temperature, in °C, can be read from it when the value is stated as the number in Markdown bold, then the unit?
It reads **-29** °C
